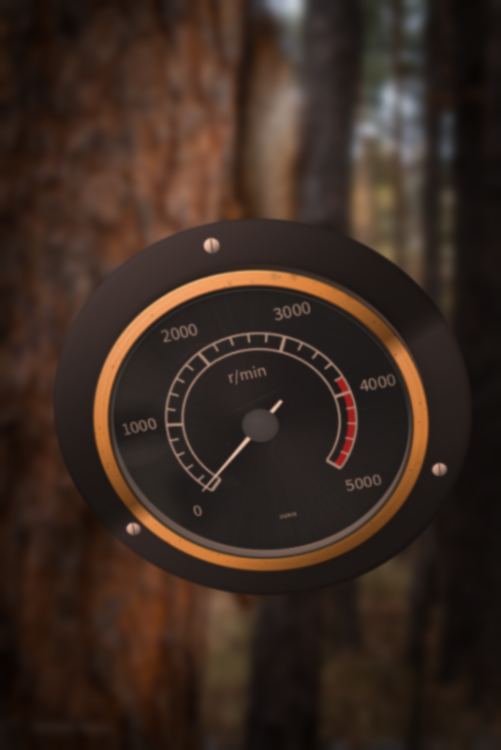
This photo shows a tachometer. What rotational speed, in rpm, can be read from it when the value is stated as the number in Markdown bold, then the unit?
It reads **100** rpm
